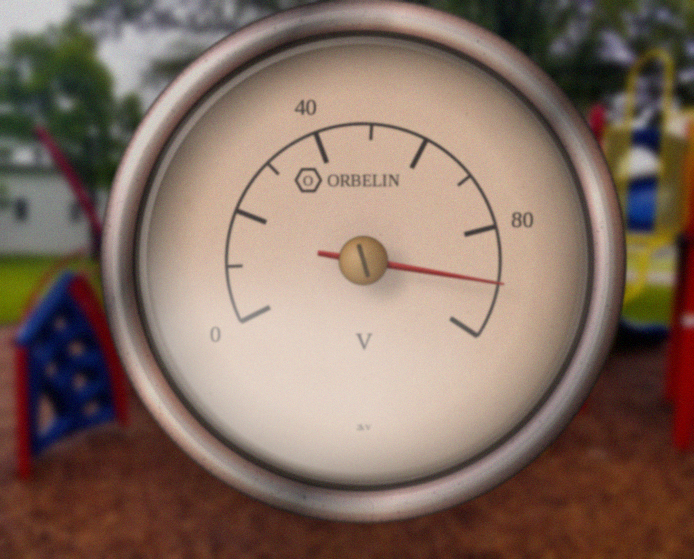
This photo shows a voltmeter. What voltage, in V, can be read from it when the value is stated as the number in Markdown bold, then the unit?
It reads **90** V
